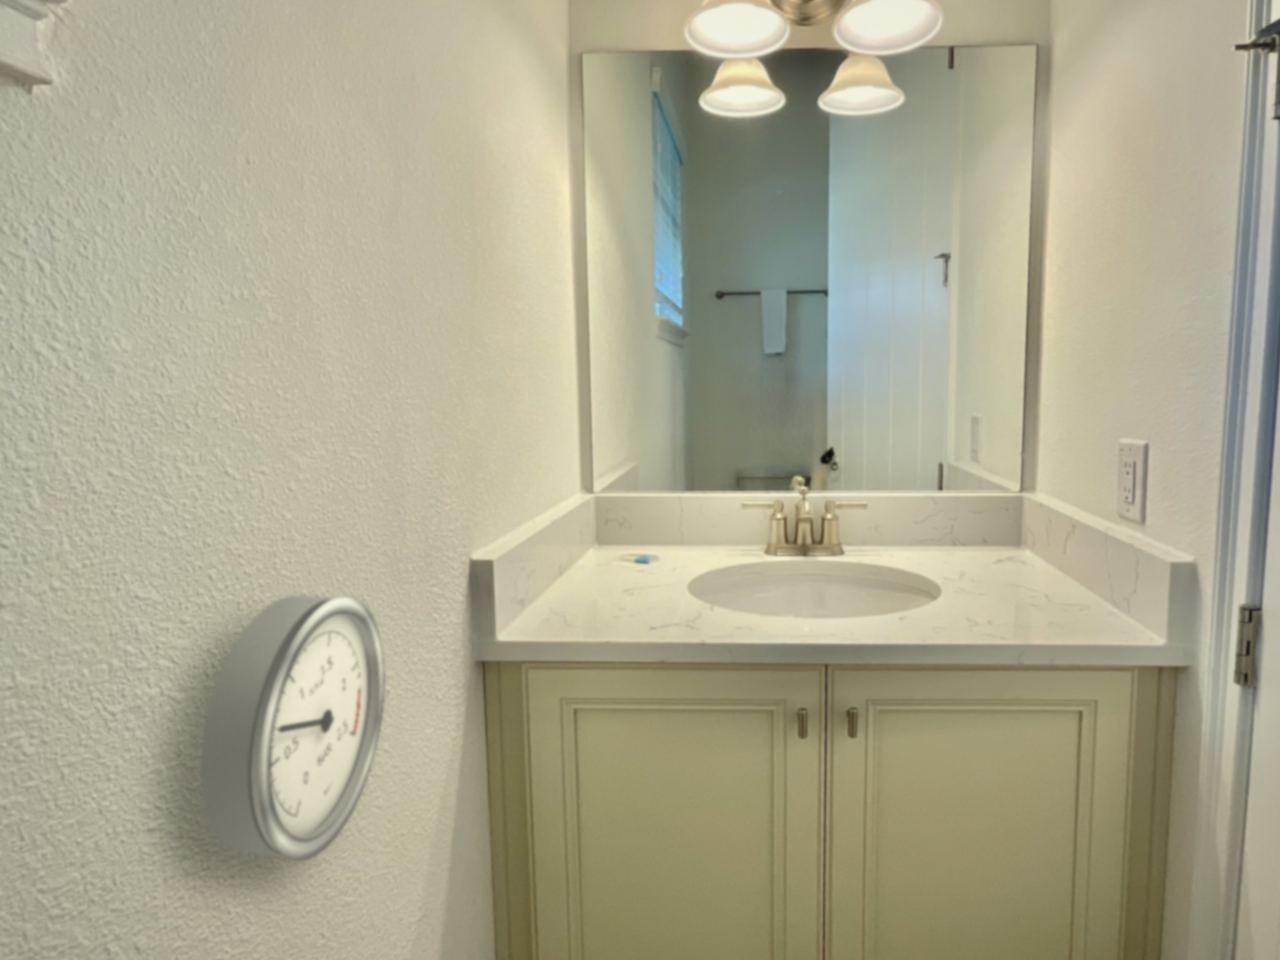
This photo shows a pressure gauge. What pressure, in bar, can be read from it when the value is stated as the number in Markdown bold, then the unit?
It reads **0.7** bar
